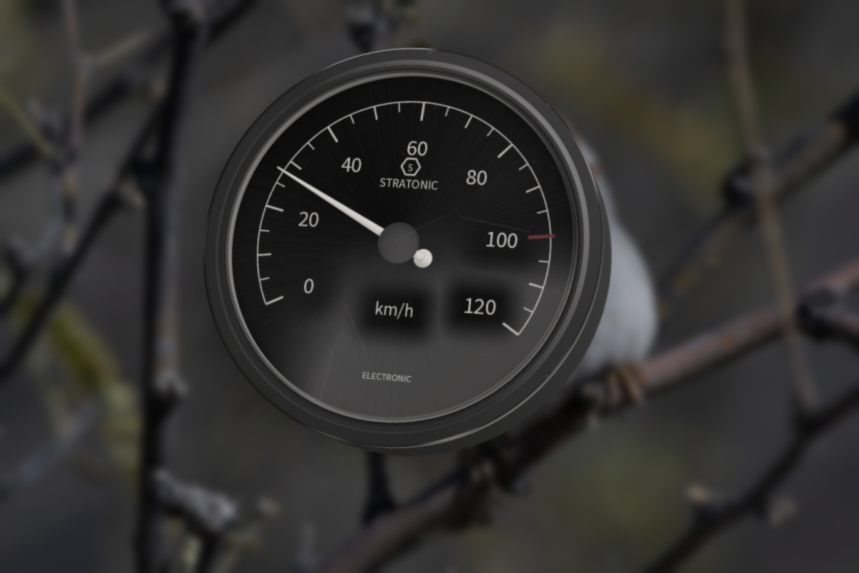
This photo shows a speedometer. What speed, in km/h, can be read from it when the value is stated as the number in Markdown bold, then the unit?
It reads **27.5** km/h
